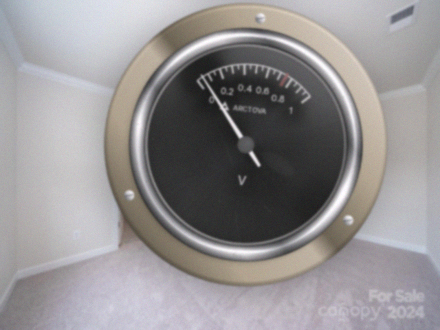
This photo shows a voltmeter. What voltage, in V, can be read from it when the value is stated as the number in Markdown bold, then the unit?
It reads **0.05** V
